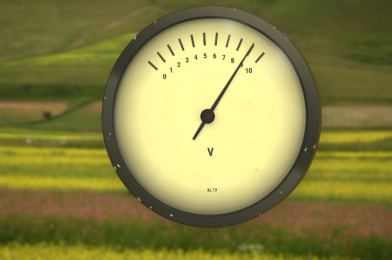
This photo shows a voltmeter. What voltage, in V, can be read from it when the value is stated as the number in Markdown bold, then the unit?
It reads **9** V
